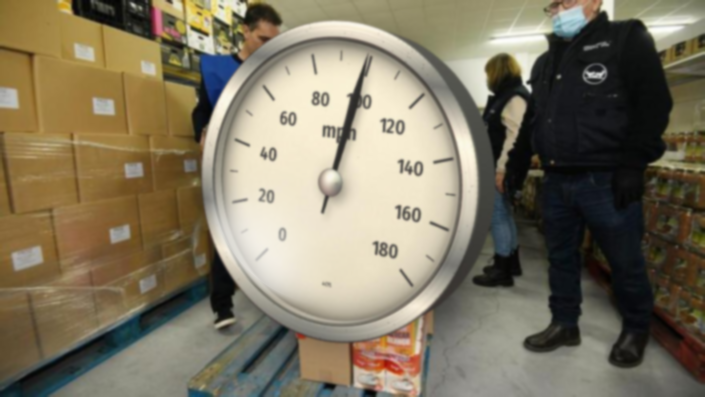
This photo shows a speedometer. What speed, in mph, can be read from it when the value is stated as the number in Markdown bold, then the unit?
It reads **100** mph
